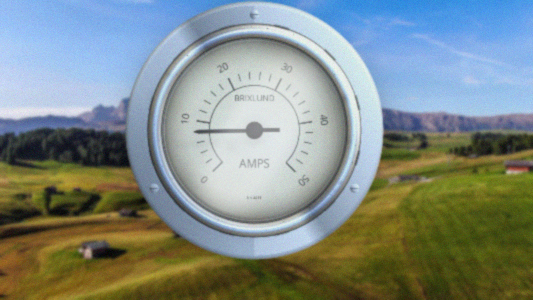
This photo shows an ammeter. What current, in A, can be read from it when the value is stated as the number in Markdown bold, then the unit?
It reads **8** A
